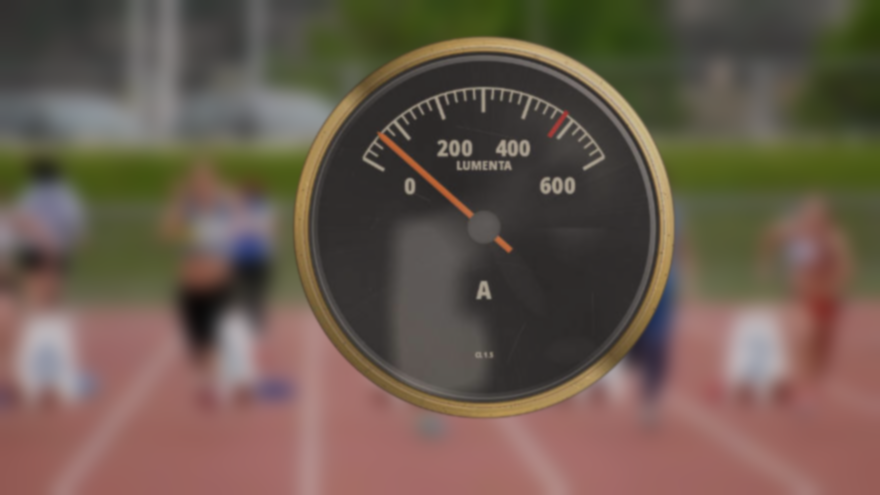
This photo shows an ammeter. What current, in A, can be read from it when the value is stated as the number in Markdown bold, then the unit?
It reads **60** A
